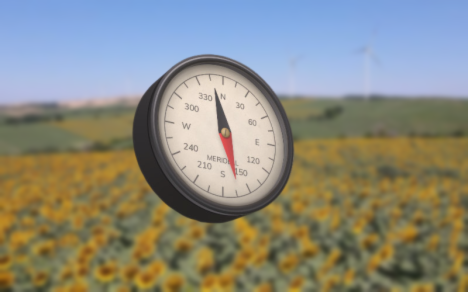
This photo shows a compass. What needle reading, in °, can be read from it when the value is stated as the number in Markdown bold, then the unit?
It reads **165** °
